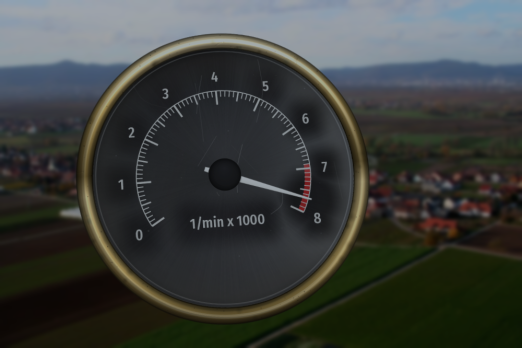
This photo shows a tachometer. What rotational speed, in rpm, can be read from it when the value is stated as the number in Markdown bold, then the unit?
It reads **7700** rpm
